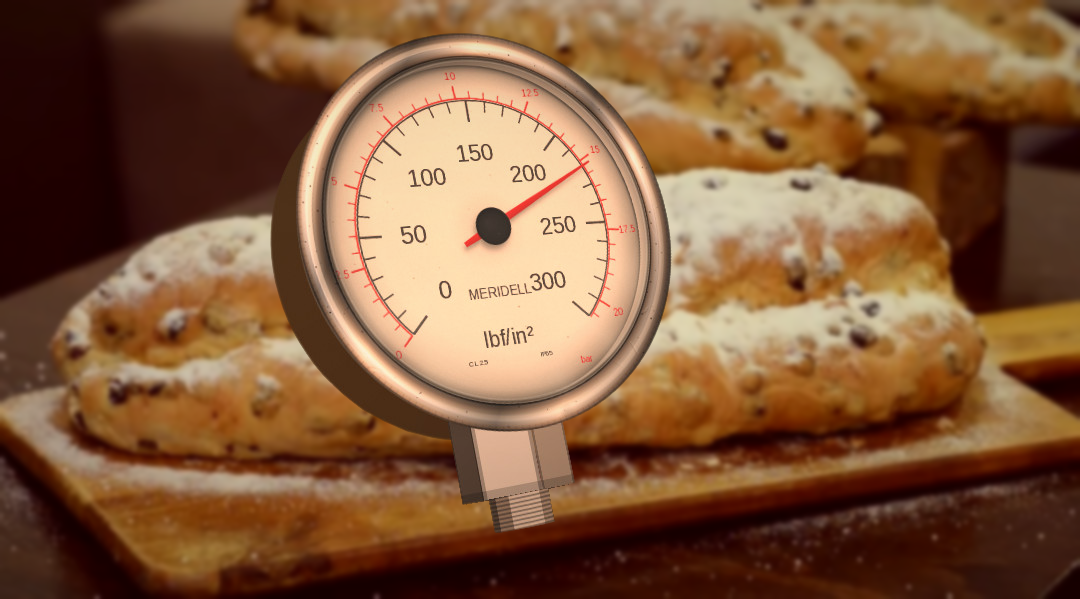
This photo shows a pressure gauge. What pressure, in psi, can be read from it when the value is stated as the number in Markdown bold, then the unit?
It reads **220** psi
